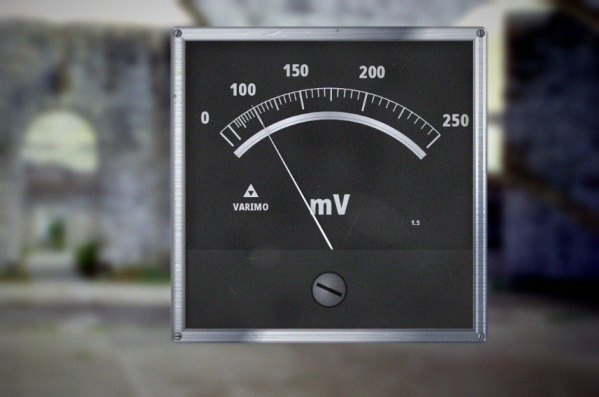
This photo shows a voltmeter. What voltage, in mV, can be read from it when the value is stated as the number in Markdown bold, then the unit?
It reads **100** mV
